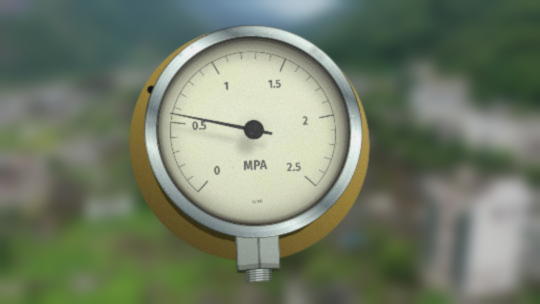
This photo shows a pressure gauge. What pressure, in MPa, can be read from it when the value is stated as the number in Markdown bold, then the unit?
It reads **0.55** MPa
